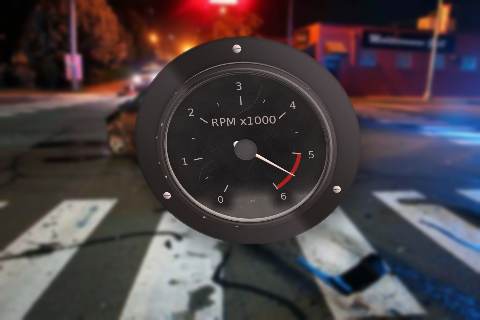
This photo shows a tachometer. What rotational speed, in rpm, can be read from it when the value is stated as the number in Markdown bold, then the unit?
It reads **5500** rpm
